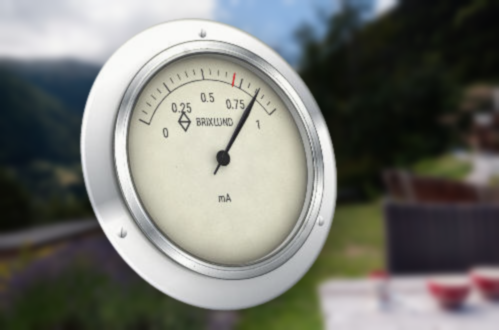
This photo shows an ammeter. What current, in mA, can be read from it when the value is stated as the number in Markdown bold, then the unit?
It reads **0.85** mA
